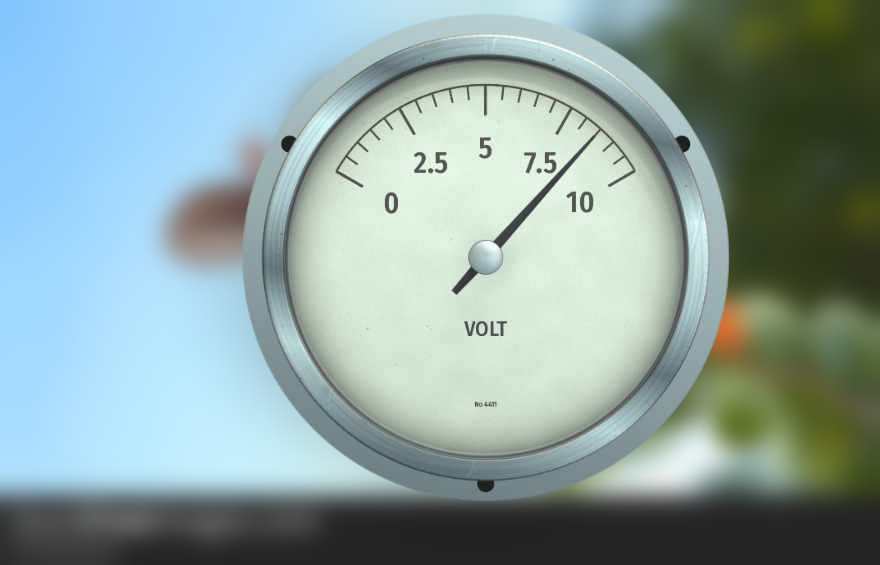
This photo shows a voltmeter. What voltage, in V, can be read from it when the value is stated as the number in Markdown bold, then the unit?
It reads **8.5** V
